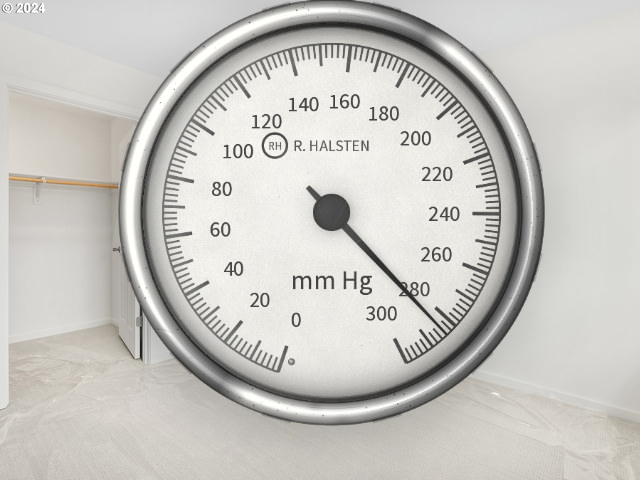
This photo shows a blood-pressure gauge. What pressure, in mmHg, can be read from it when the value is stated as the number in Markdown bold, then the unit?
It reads **284** mmHg
